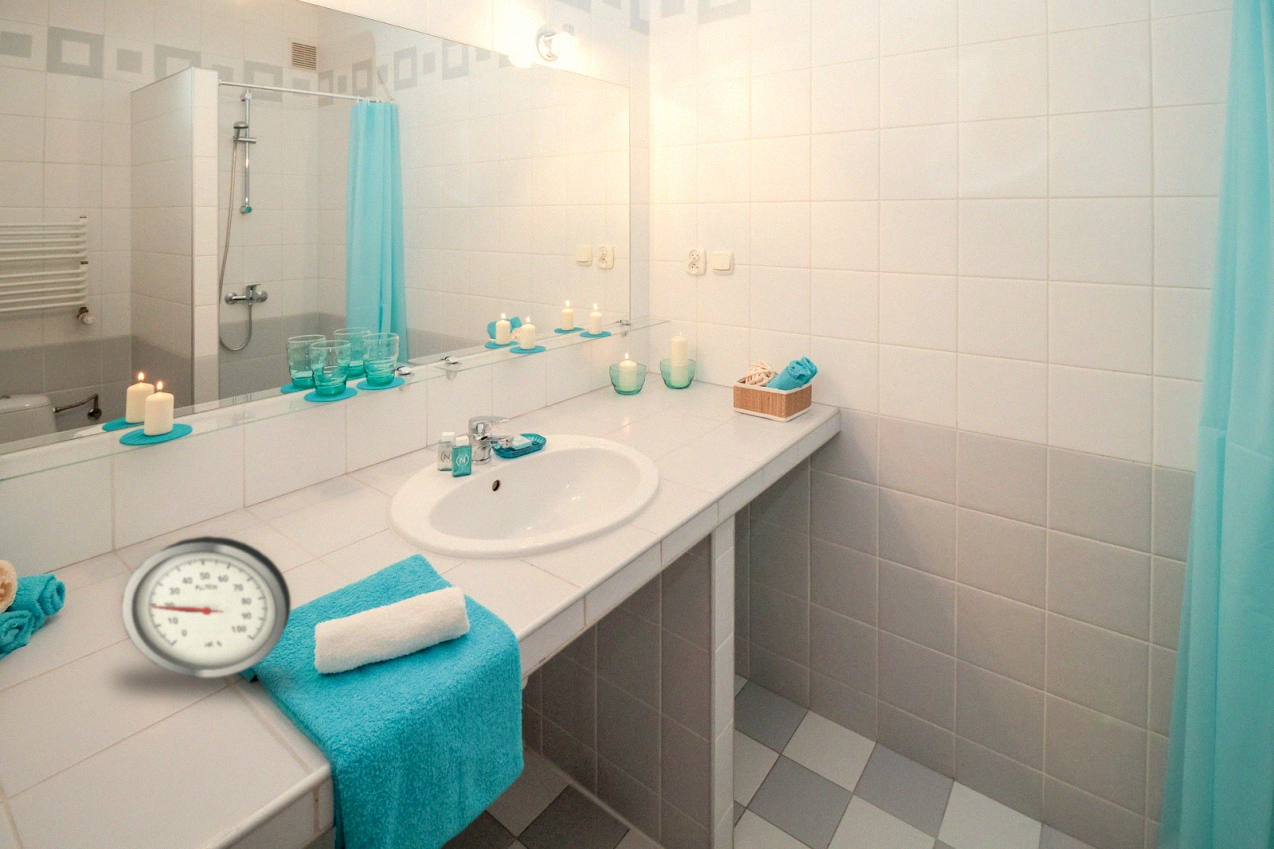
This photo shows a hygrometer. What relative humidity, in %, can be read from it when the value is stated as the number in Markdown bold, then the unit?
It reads **20** %
